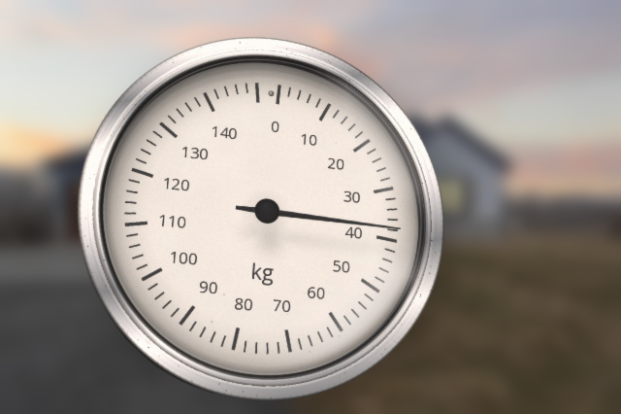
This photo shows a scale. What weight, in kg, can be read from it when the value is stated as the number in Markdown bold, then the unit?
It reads **38** kg
